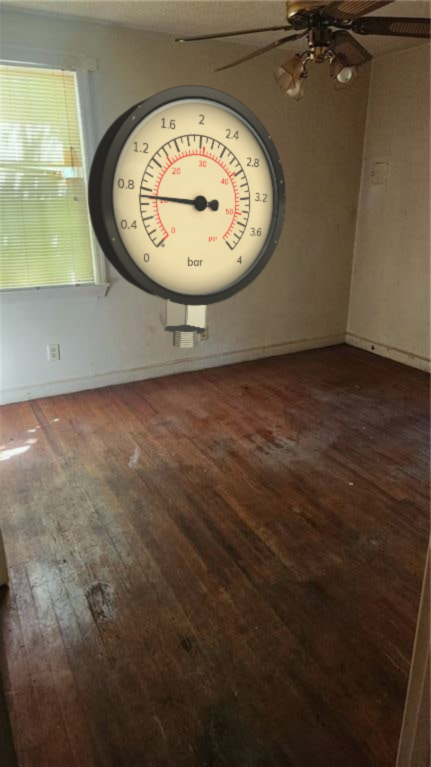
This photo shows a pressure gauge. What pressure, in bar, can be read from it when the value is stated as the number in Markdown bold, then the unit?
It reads **0.7** bar
